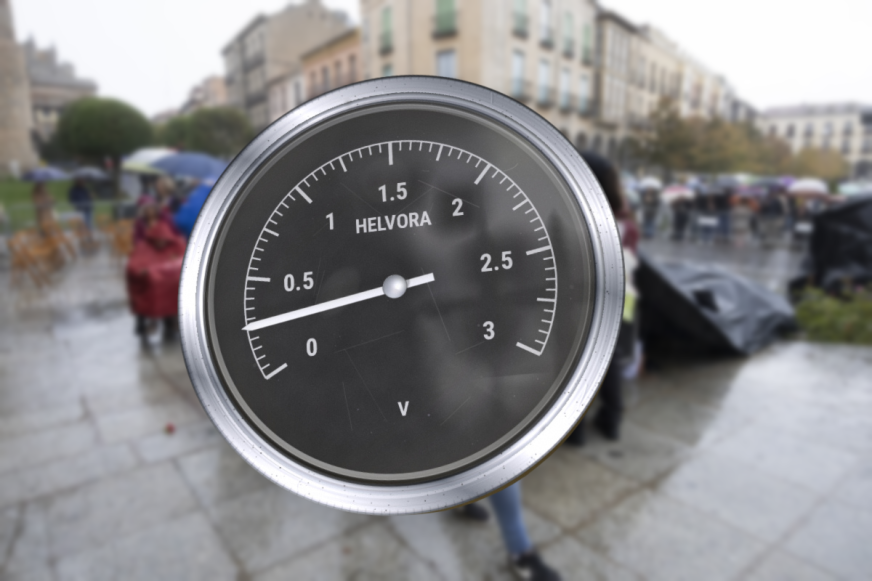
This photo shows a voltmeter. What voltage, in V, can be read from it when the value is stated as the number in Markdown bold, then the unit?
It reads **0.25** V
